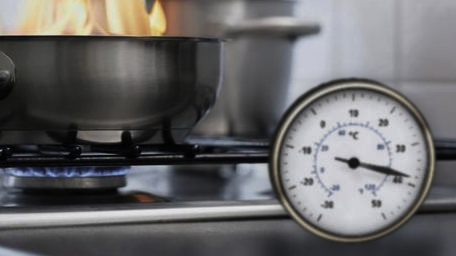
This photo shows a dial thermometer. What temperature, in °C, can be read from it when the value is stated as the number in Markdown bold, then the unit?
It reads **38** °C
